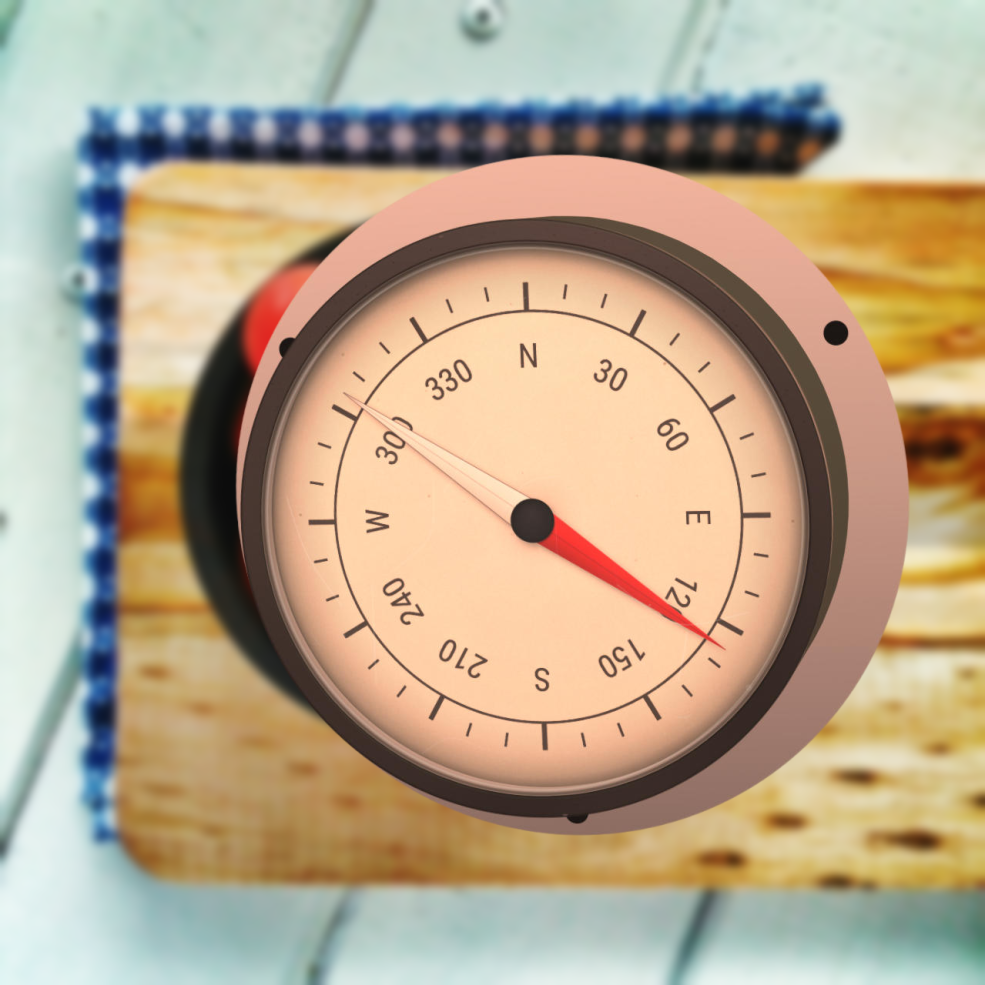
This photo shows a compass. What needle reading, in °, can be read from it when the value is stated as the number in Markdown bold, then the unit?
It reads **125** °
